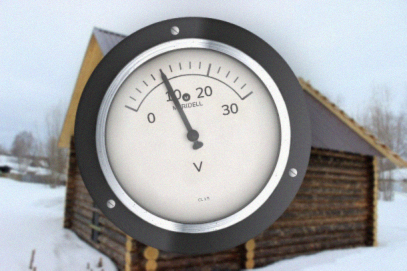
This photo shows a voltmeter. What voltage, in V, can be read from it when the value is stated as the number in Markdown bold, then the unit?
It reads **10** V
